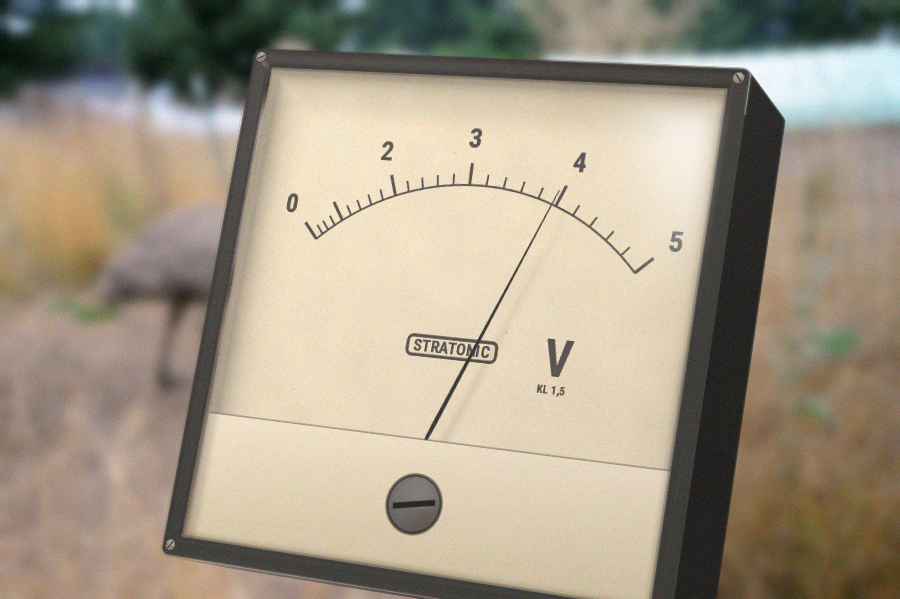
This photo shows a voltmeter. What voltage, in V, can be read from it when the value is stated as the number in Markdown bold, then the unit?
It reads **4** V
